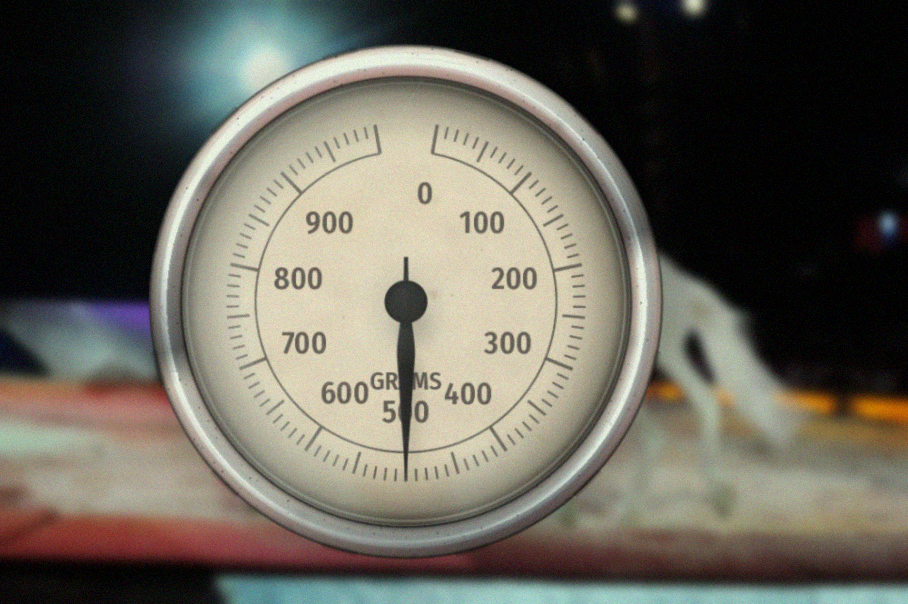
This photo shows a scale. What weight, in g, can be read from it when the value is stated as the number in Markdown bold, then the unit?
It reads **500** g
